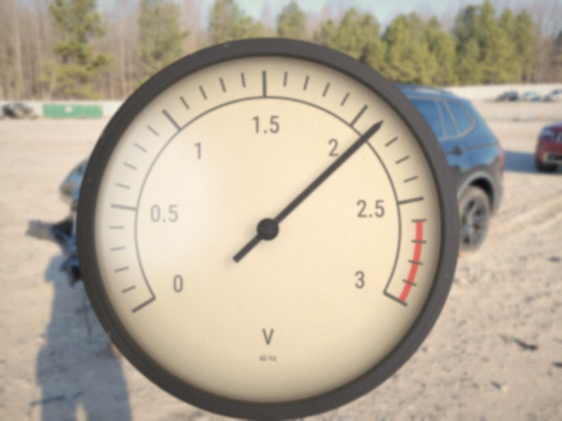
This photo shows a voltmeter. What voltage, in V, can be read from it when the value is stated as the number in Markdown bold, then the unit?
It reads **2.1** V
